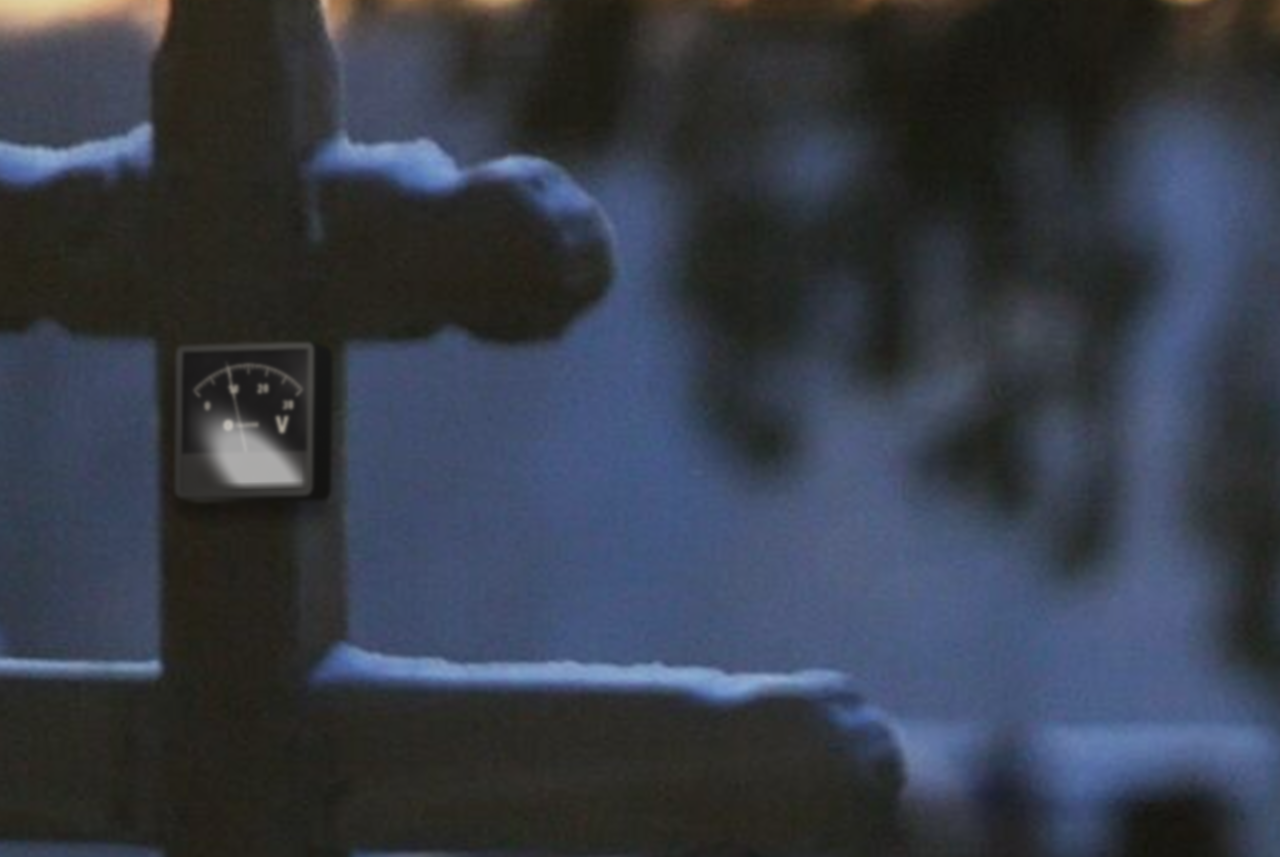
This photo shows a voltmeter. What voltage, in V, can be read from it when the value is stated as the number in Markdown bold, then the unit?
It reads **10** V
